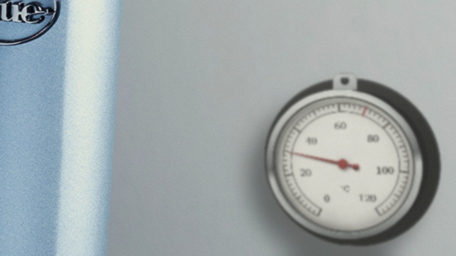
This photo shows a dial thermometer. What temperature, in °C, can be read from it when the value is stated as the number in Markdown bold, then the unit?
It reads **30** °C
